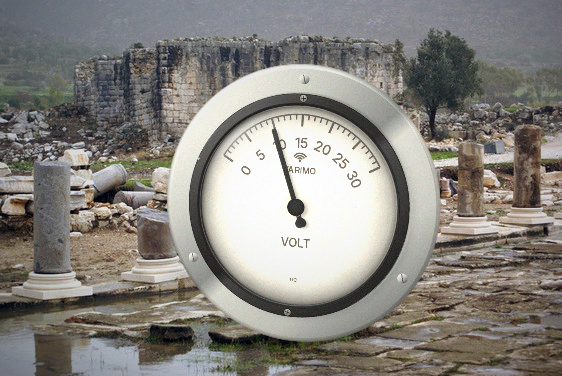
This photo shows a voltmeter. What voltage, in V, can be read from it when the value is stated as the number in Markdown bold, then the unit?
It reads **10** V
